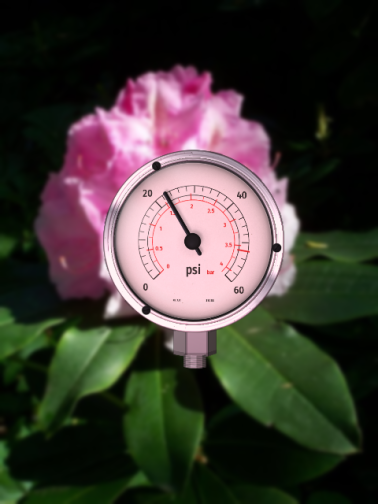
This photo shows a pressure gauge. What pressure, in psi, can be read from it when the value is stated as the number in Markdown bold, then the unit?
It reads **23** psi
